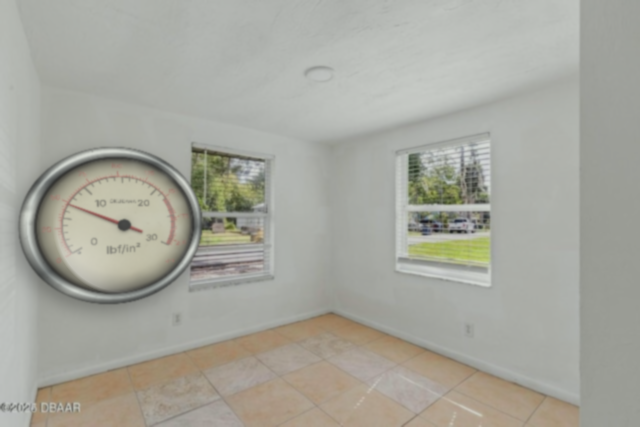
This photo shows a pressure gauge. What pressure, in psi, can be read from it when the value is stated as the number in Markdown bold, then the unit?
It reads **7** psi
